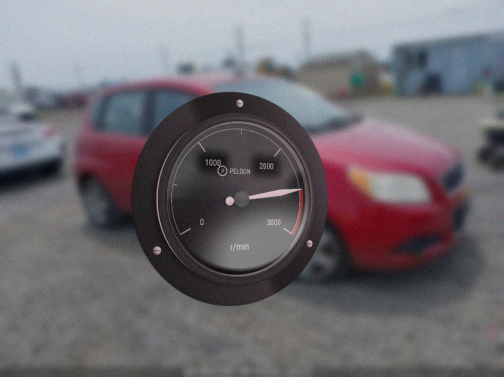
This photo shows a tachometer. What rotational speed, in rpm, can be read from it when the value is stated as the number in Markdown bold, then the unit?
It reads **2500** rpm
